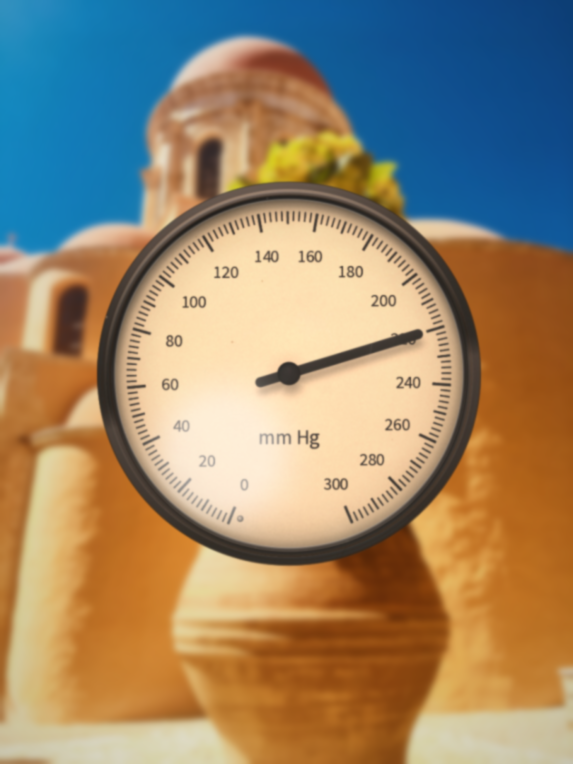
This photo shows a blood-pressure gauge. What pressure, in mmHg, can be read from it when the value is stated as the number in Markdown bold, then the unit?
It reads **220** mmHg
